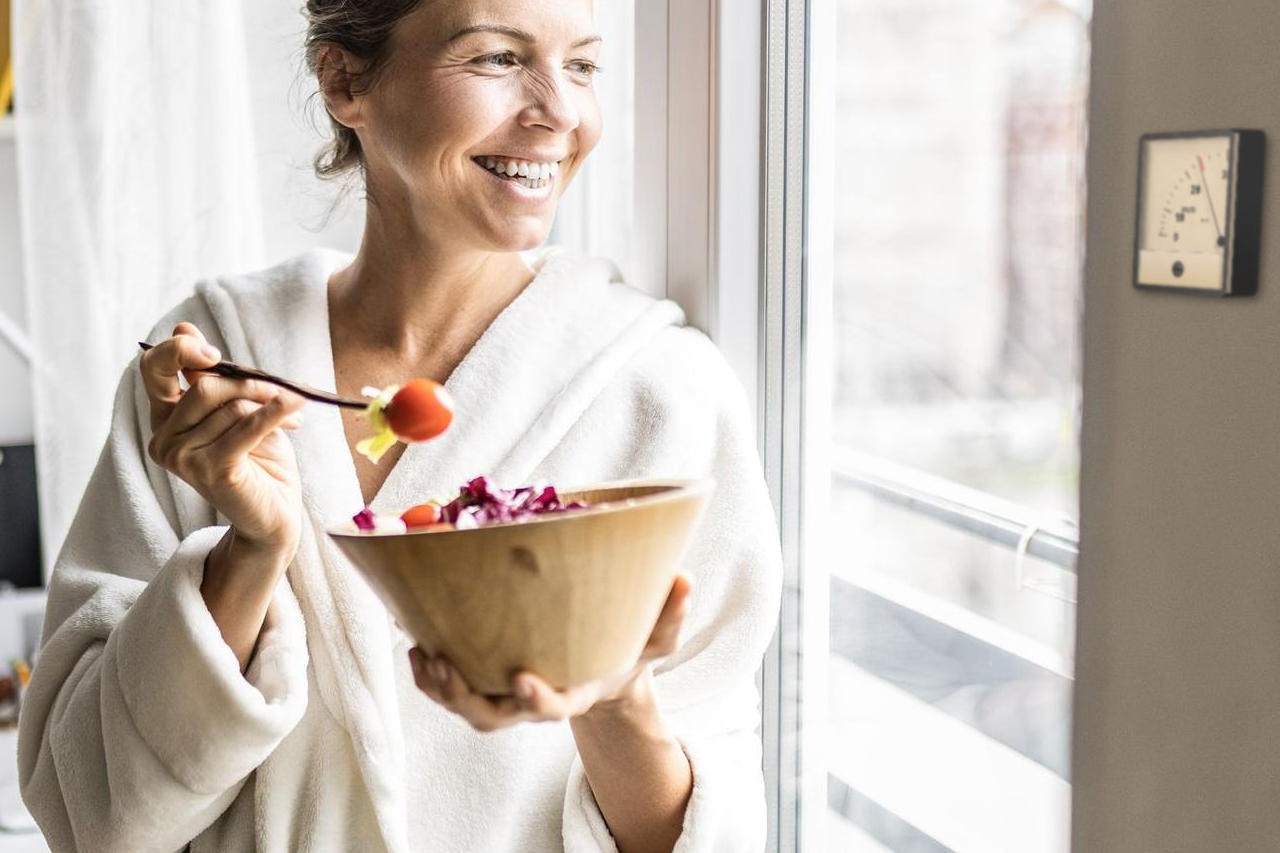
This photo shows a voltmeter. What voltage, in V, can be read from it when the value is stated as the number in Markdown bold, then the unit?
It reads **24** V
